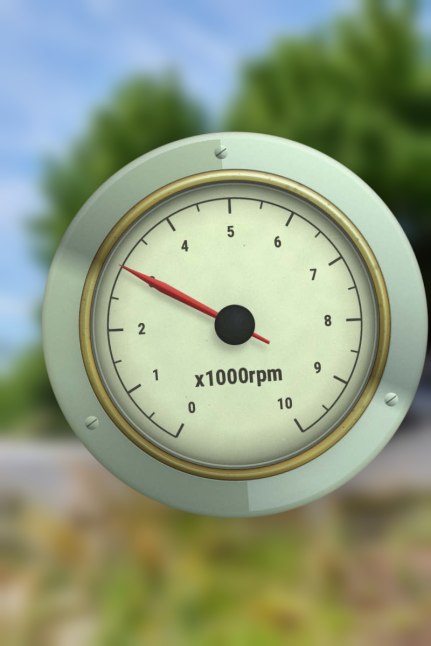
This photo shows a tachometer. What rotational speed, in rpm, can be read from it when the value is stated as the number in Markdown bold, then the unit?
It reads **3000** rpm
